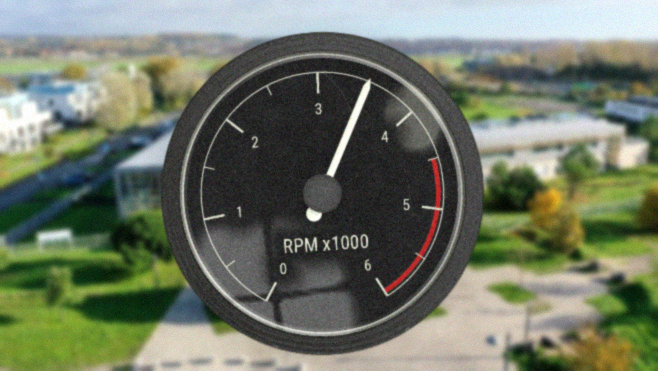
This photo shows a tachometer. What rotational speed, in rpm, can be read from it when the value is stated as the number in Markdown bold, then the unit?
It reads **3500** rpm
